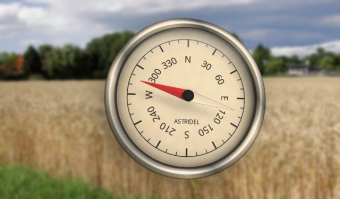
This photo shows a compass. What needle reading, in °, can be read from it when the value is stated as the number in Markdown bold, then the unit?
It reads **285** °
